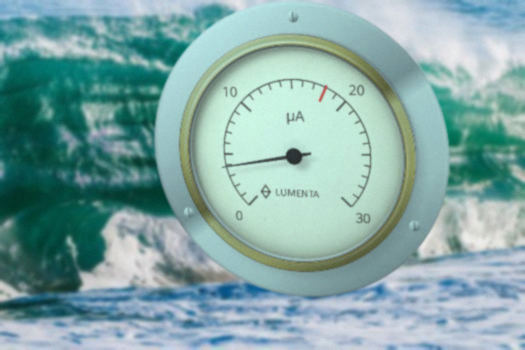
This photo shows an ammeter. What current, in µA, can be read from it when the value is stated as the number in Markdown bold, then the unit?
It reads **4** µA
